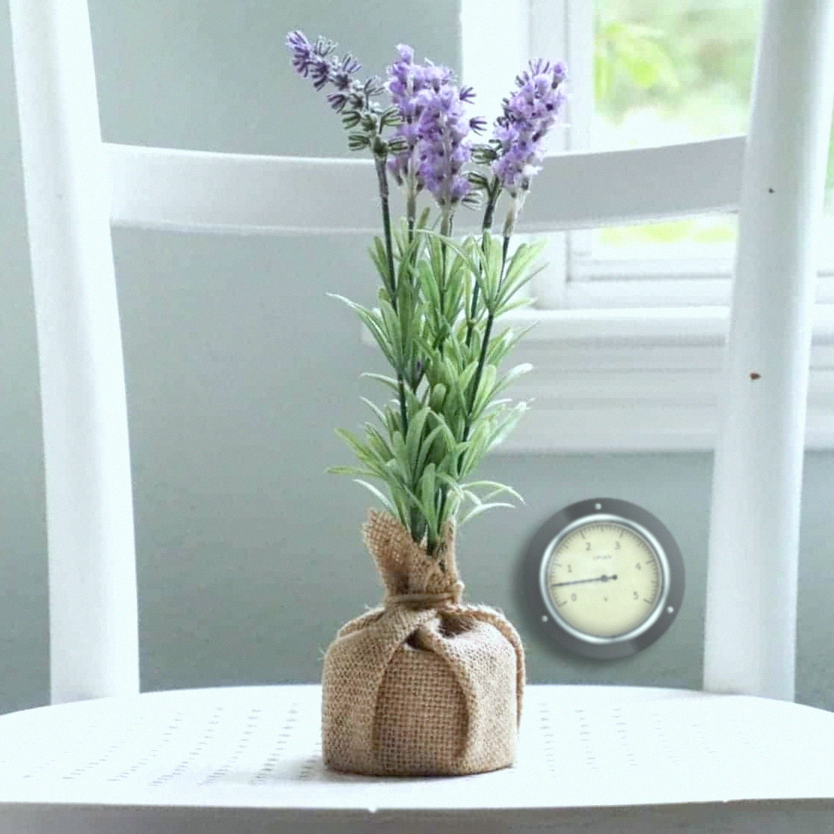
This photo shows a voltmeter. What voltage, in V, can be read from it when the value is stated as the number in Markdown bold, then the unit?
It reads **0.5** V
